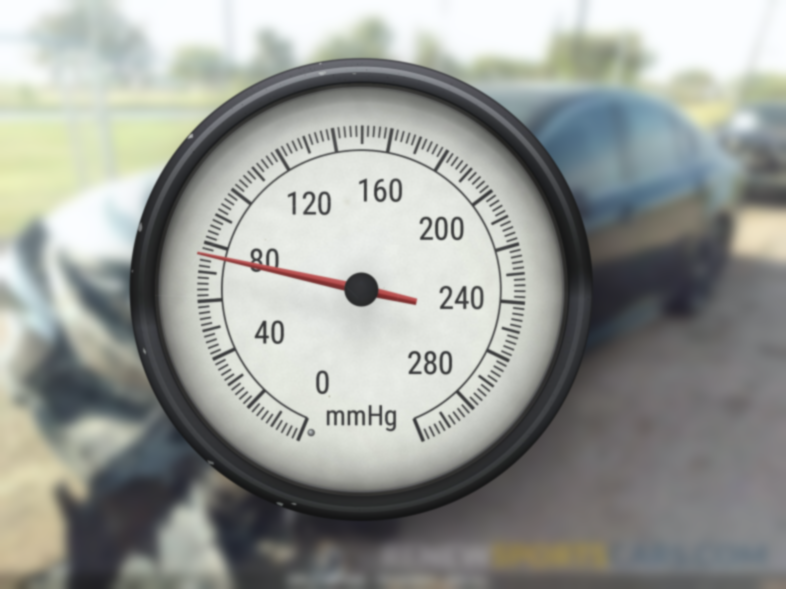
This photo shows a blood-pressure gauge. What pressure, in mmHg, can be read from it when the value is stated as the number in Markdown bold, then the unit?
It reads **76** mmHg
